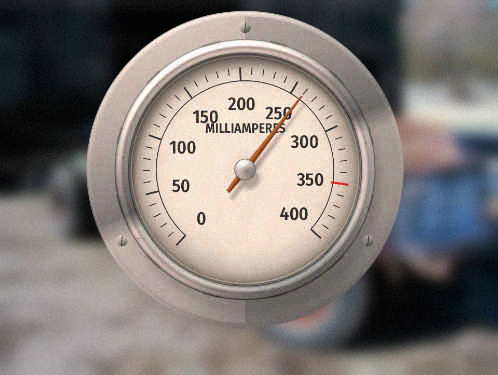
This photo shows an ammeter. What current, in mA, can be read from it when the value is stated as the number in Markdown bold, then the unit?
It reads **260** mA
